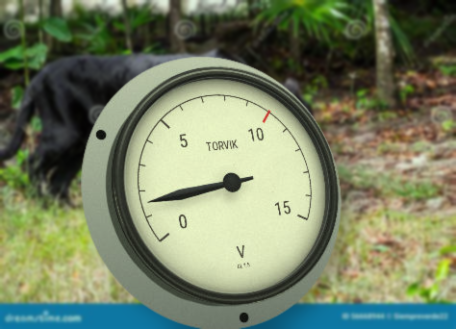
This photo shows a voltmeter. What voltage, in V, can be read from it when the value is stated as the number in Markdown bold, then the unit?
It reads **1.5** V
